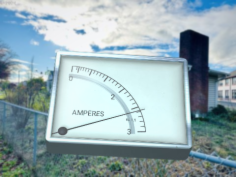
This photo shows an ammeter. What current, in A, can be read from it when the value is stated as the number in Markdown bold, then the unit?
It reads **2.6** A
